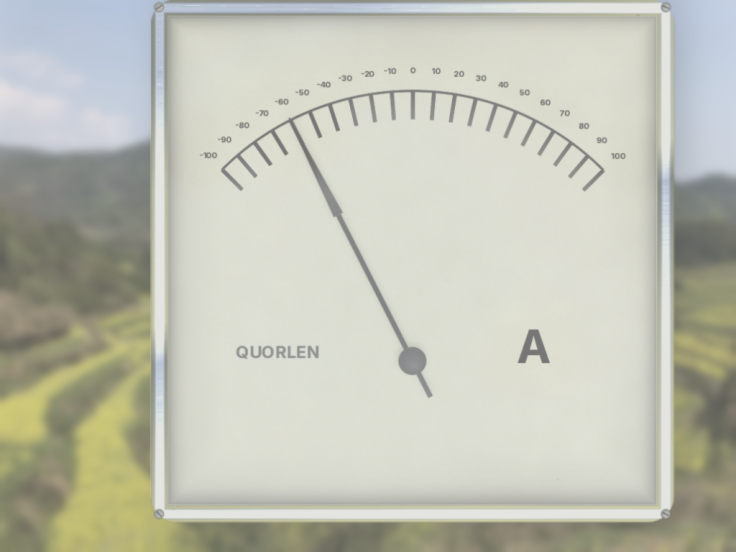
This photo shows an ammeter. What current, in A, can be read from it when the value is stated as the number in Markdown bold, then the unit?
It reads **-60** A
